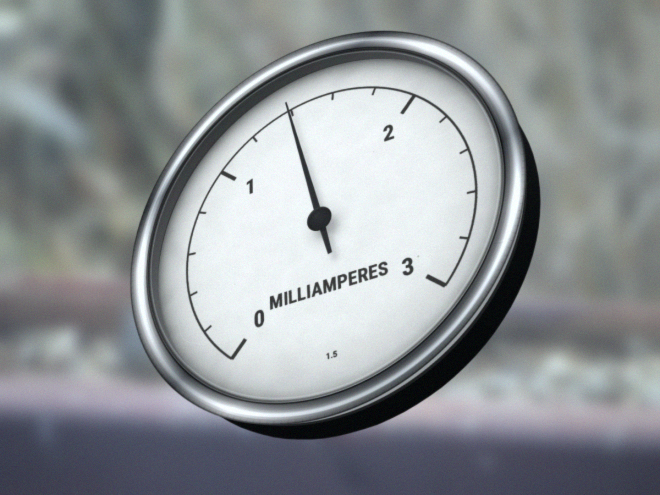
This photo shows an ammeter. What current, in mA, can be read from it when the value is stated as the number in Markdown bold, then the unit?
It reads **1.4** mA
